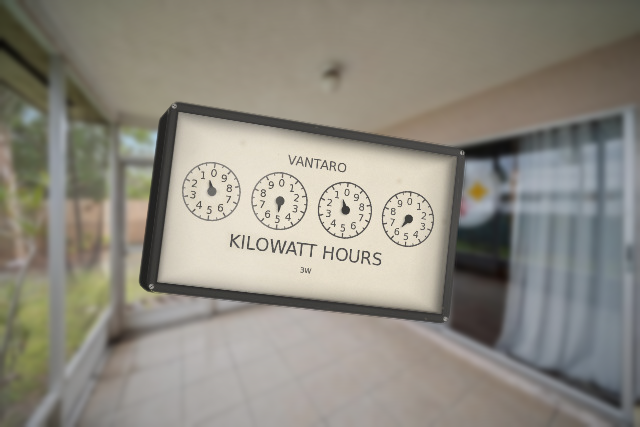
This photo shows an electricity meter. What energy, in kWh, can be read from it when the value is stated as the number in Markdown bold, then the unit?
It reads **506** kWh
